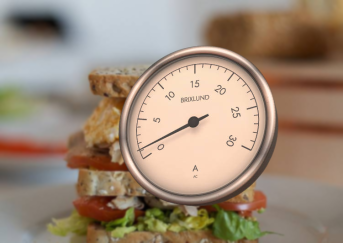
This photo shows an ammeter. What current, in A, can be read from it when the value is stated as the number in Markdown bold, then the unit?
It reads **1** A
